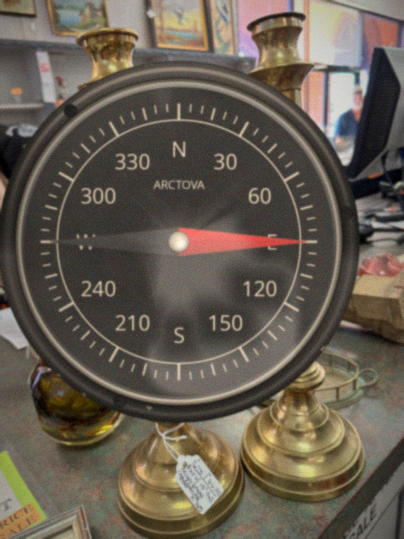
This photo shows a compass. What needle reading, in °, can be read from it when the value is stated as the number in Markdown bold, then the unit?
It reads **90** °
